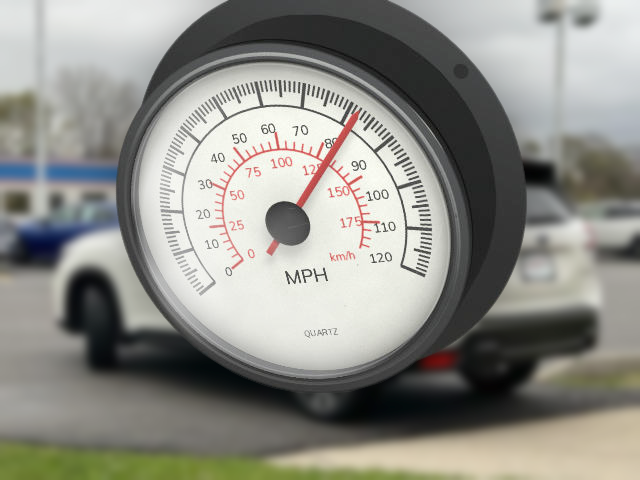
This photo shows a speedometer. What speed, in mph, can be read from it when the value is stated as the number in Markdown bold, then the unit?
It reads **82** mph
